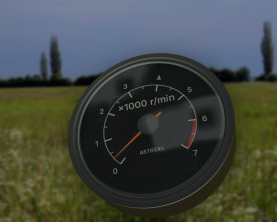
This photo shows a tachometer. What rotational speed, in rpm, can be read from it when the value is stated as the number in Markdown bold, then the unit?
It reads **250** rpm
